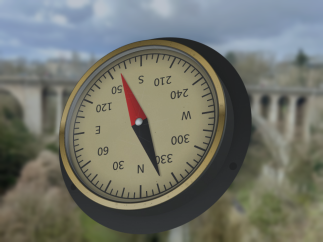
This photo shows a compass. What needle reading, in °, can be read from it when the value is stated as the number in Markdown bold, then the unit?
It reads **160** °
